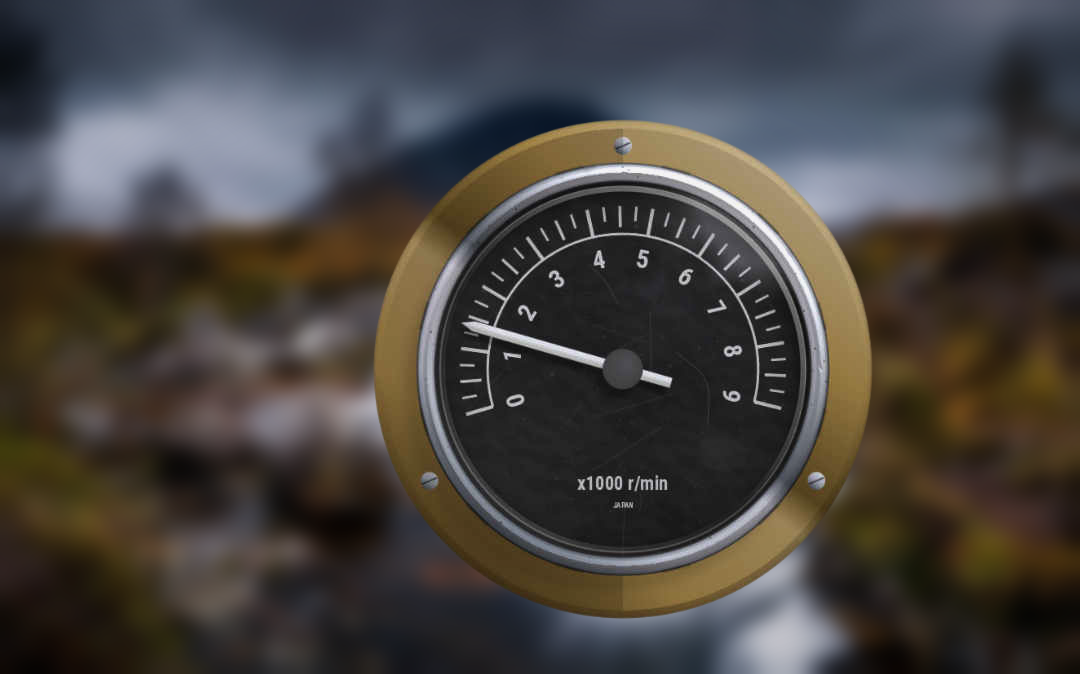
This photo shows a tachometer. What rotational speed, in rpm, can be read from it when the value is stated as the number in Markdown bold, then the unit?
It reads **1375** rpm
